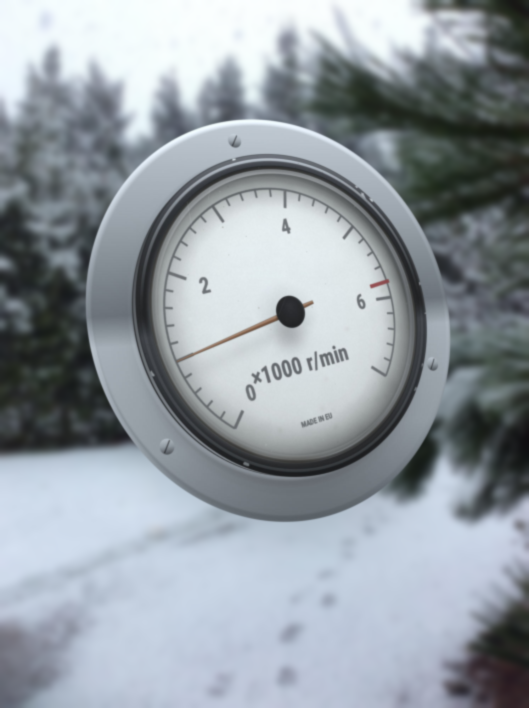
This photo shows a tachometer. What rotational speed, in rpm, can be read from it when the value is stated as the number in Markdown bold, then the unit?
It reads **1000** rpm
